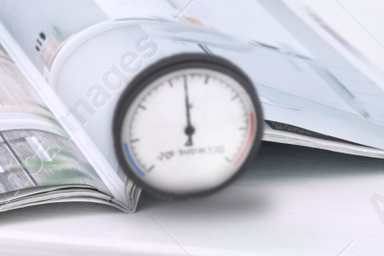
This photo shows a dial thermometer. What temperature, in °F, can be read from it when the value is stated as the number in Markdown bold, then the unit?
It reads **48** °F
